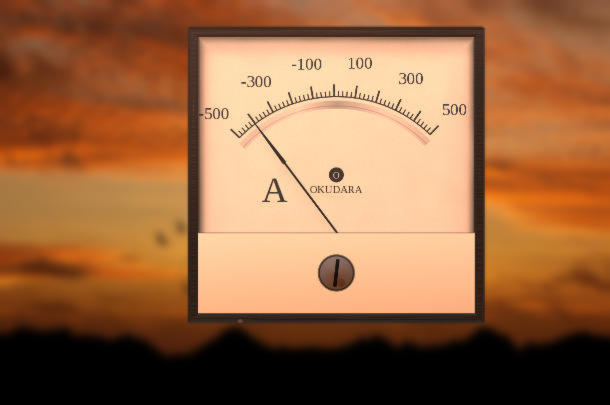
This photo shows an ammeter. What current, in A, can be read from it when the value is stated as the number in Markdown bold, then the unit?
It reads **-400** A
